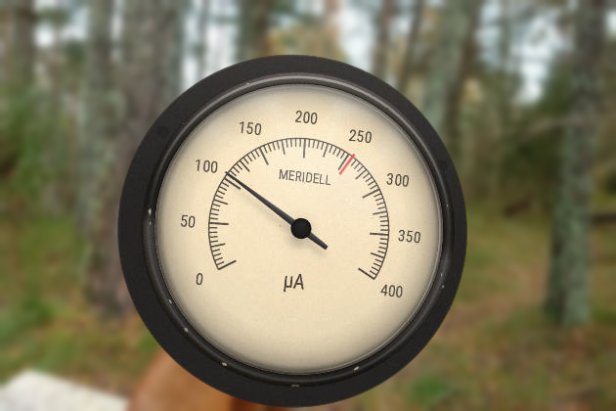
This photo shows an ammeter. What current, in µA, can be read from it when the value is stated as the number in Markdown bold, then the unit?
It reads **105** µA
